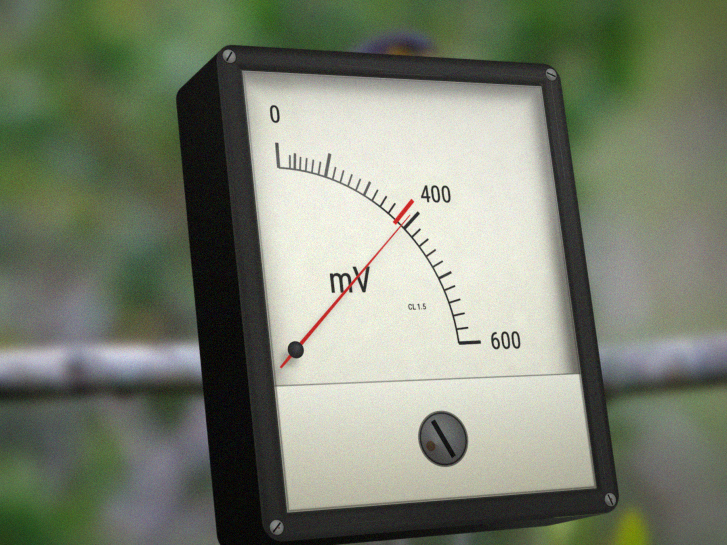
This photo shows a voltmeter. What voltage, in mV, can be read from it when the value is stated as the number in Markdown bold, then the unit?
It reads **390** mV
